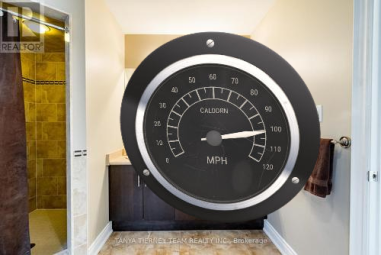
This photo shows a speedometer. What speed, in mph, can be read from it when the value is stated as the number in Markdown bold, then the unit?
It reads **100** mph
